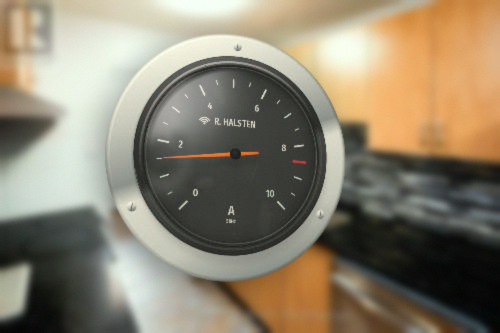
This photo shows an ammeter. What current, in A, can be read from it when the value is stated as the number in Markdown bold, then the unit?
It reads **1.5** A
